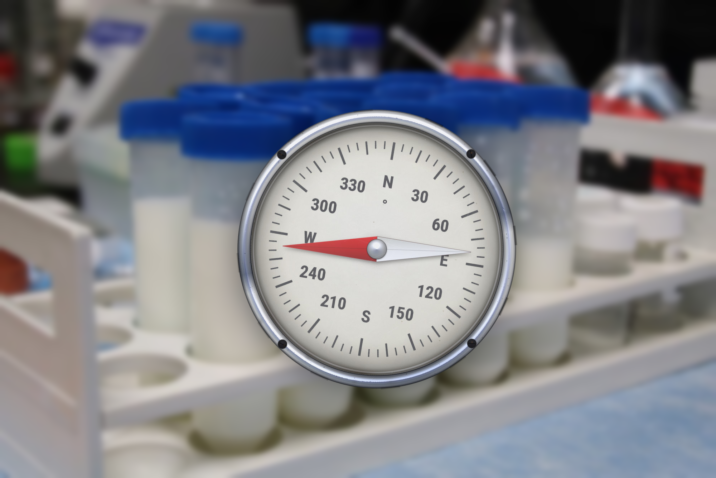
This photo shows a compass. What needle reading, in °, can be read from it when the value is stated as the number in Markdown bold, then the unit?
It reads **262.5** °
